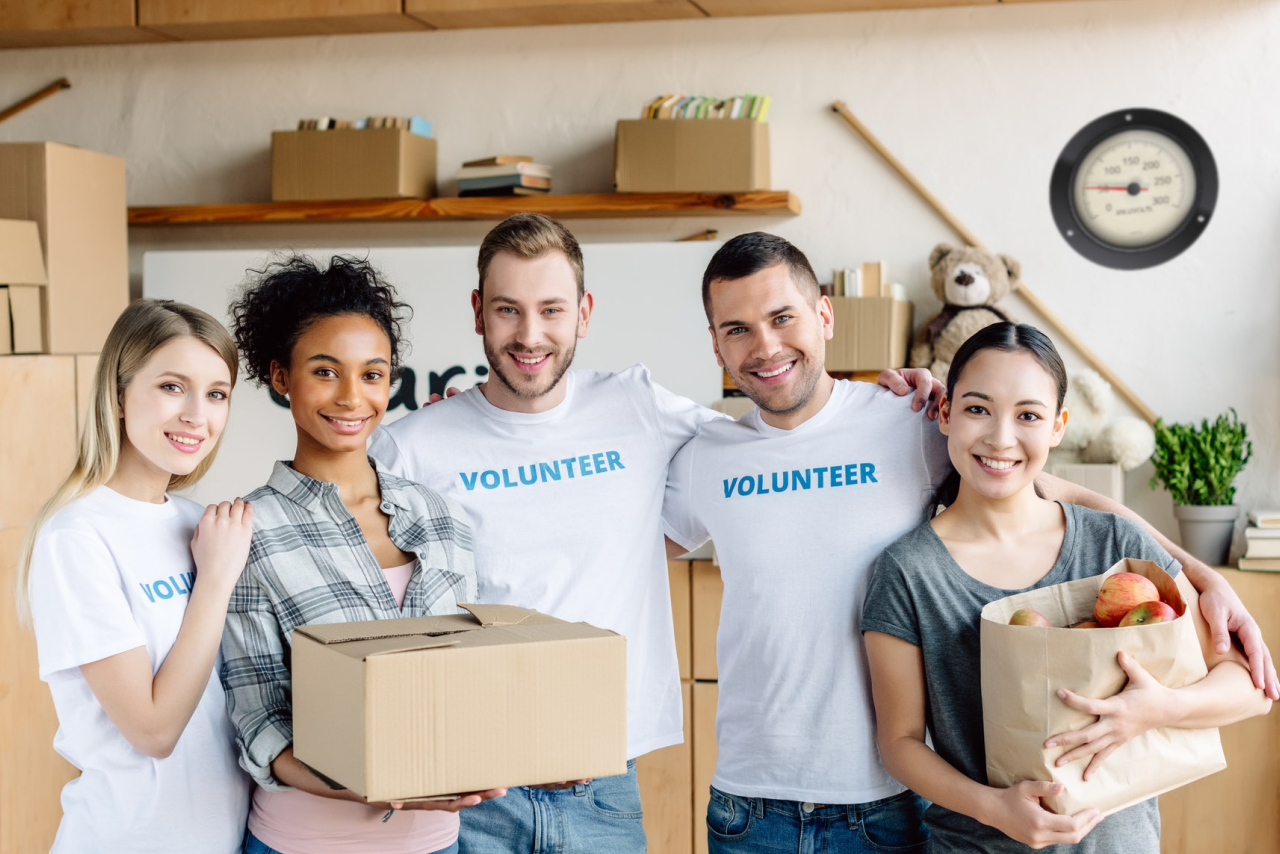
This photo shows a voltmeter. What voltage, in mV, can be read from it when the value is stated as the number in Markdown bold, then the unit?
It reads **50** mV
